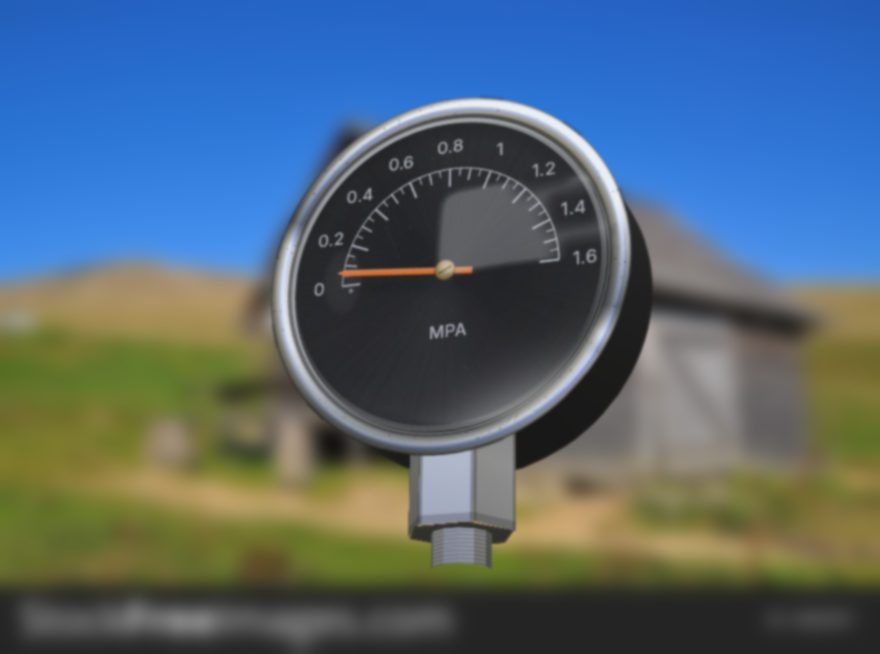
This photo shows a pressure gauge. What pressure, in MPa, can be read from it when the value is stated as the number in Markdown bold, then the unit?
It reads **0.05** MPa
